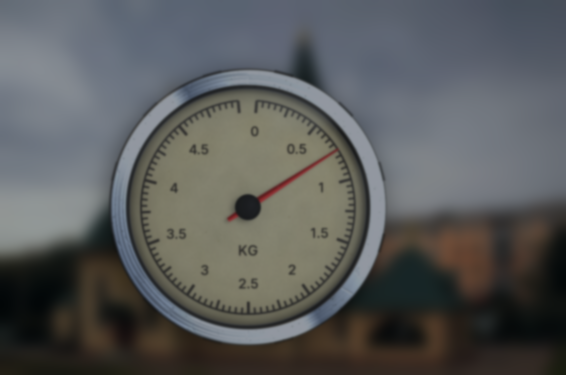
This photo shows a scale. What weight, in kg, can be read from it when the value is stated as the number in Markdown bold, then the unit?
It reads **0.75** kg
